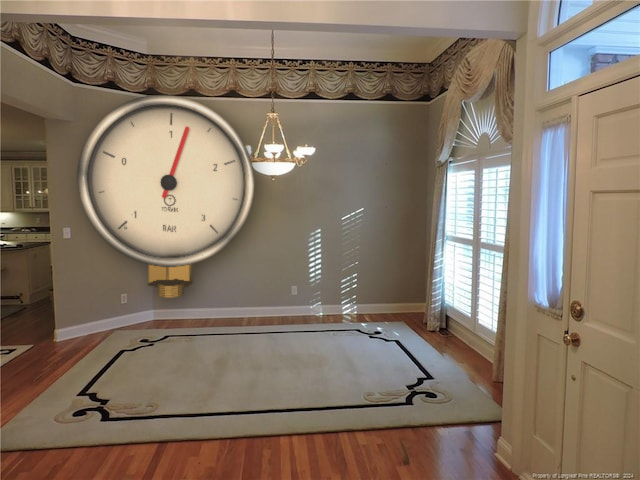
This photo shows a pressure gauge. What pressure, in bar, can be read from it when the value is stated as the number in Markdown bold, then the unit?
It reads **1.25** bar
